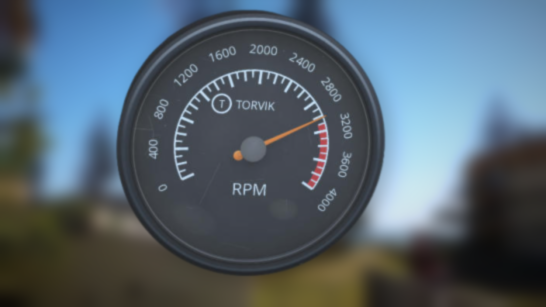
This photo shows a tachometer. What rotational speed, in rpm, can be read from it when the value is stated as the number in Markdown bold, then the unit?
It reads **3000** rpm
